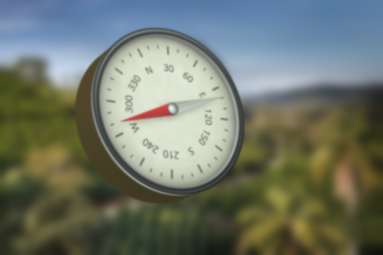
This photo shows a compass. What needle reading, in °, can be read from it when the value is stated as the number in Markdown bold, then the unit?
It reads **280** °
